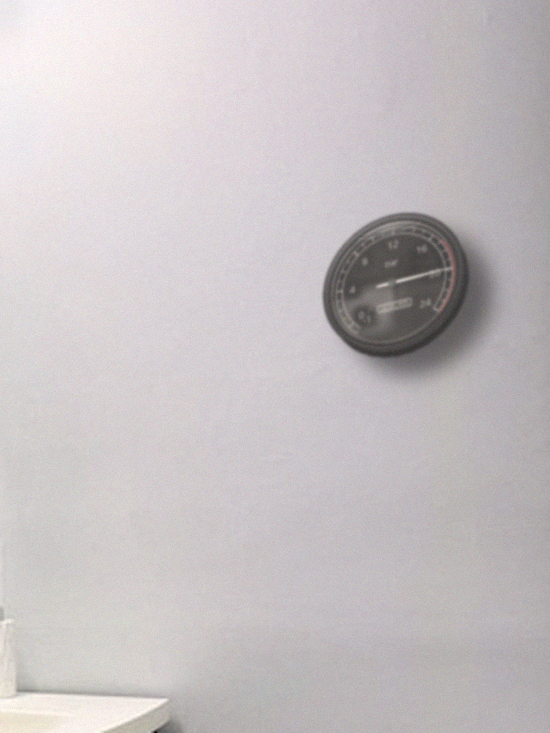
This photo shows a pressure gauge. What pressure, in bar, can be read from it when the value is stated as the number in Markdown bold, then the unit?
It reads **20** bar
